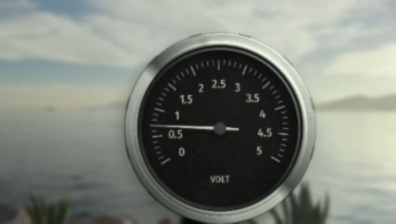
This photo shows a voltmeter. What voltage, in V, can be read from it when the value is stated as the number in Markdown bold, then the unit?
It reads **0.7** V
